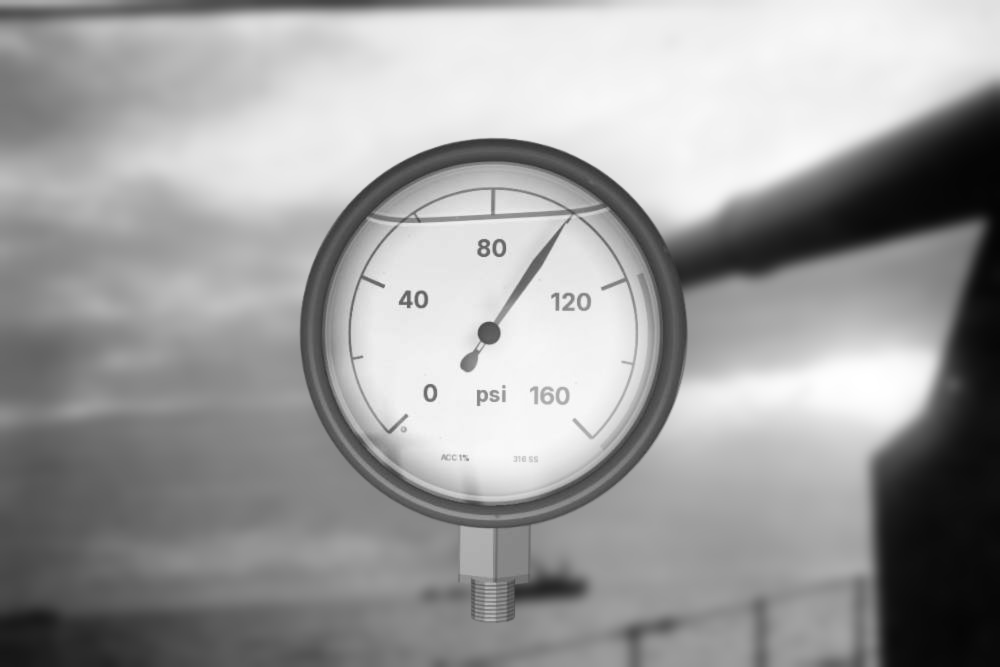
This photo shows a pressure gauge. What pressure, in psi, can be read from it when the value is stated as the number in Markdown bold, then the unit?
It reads **100** psi
